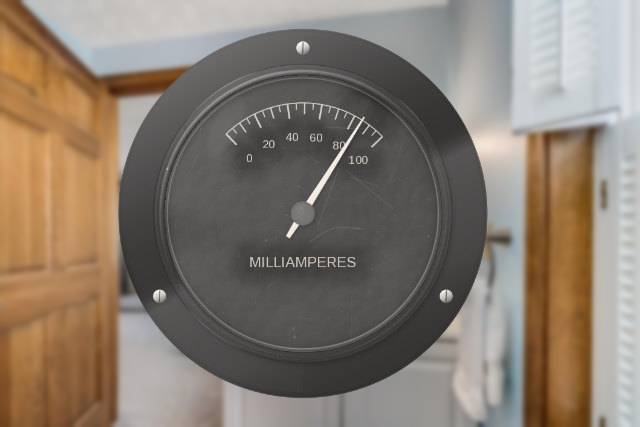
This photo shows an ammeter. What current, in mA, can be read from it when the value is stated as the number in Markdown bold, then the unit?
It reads **85** mA
